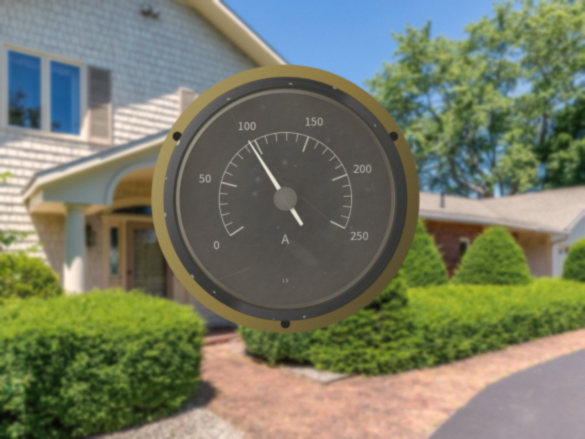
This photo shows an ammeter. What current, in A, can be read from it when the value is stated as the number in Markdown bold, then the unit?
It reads **95** A
